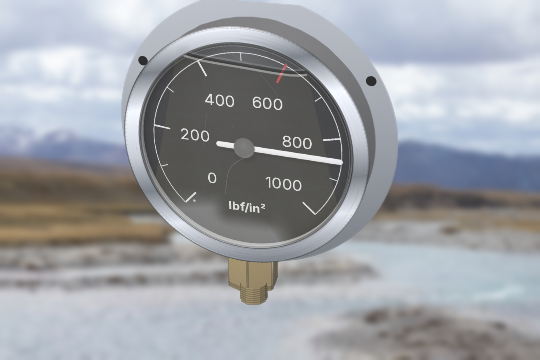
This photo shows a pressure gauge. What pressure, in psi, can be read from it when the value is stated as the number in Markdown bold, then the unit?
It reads **850** psi
